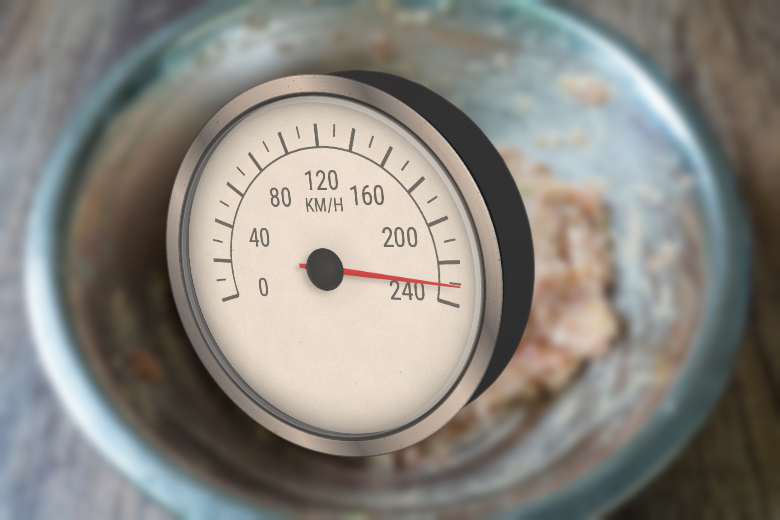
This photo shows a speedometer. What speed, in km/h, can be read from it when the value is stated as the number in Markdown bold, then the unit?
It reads **230** km/h
